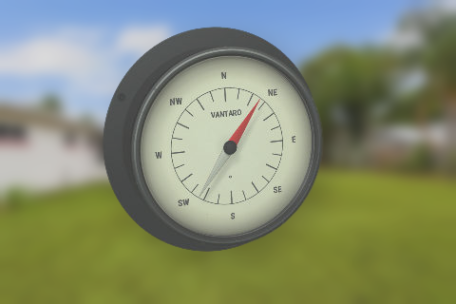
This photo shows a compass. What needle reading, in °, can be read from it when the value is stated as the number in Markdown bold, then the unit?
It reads **37.5** °
